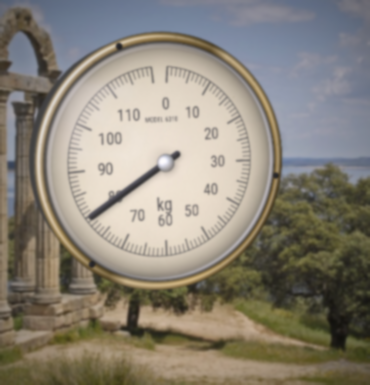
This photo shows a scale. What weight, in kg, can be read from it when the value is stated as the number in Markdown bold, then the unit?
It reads **80** kg
